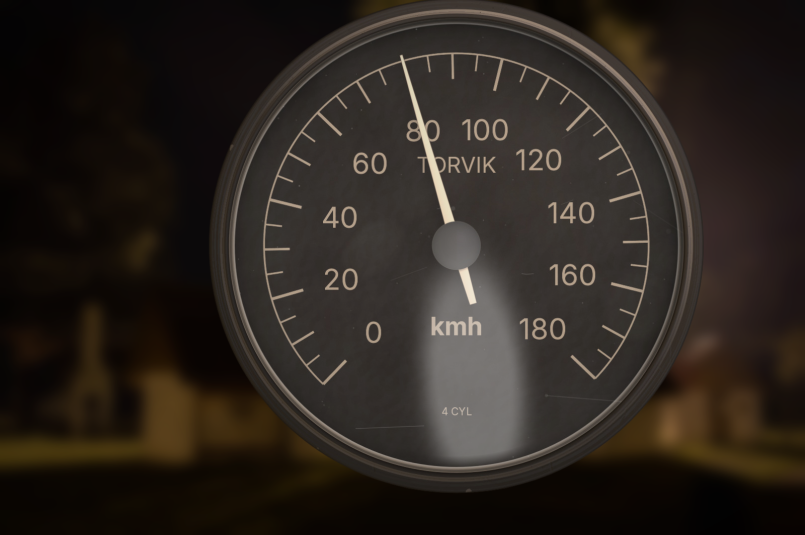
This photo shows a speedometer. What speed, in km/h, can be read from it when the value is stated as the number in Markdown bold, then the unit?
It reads **80** km/h
